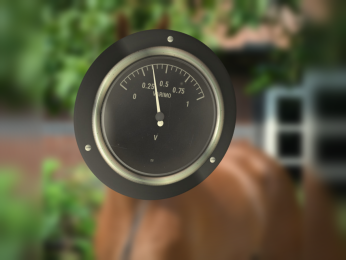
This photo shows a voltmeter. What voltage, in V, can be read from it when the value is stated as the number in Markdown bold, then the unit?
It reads **0.35** V
